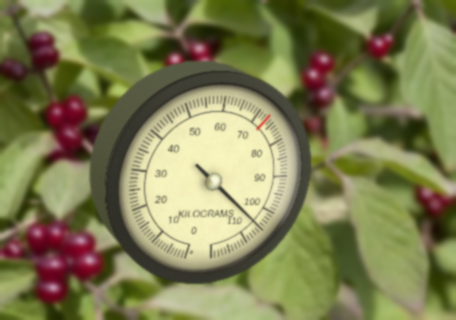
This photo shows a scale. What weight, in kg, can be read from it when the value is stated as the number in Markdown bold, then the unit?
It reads **105** kg
